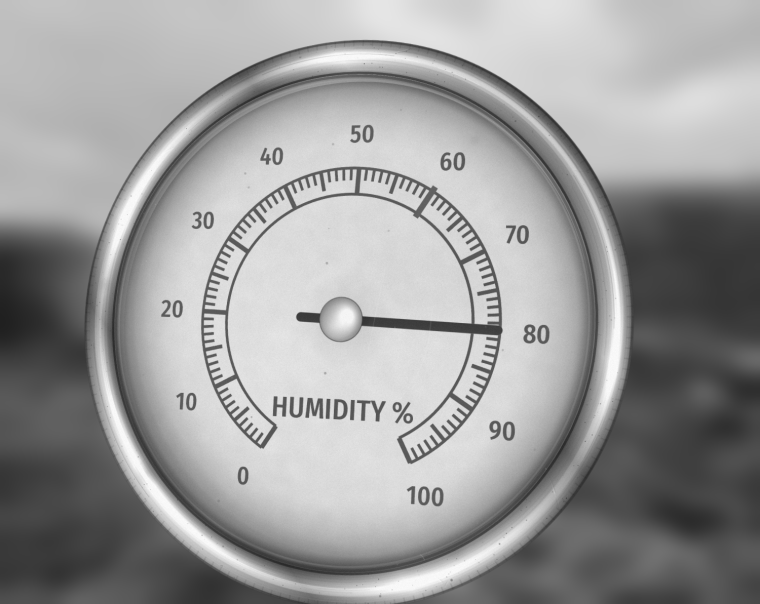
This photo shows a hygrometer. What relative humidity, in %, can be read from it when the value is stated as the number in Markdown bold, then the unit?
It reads **80** %
